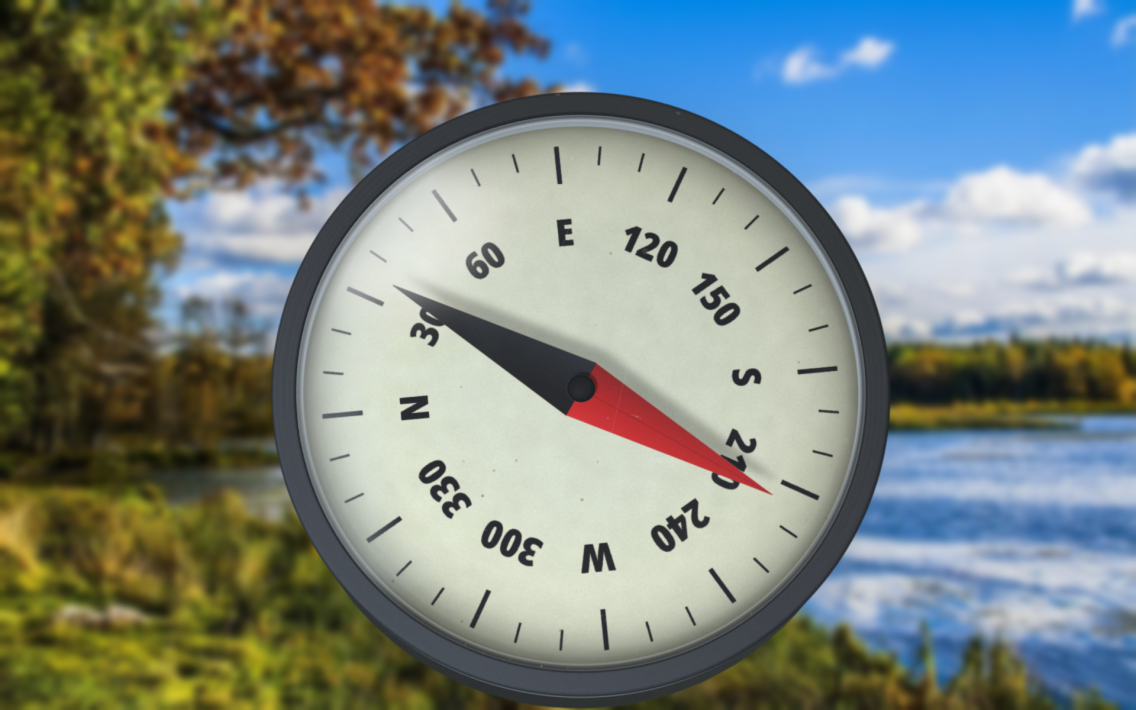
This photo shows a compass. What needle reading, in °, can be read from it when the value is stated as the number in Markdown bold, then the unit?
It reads **215** °
